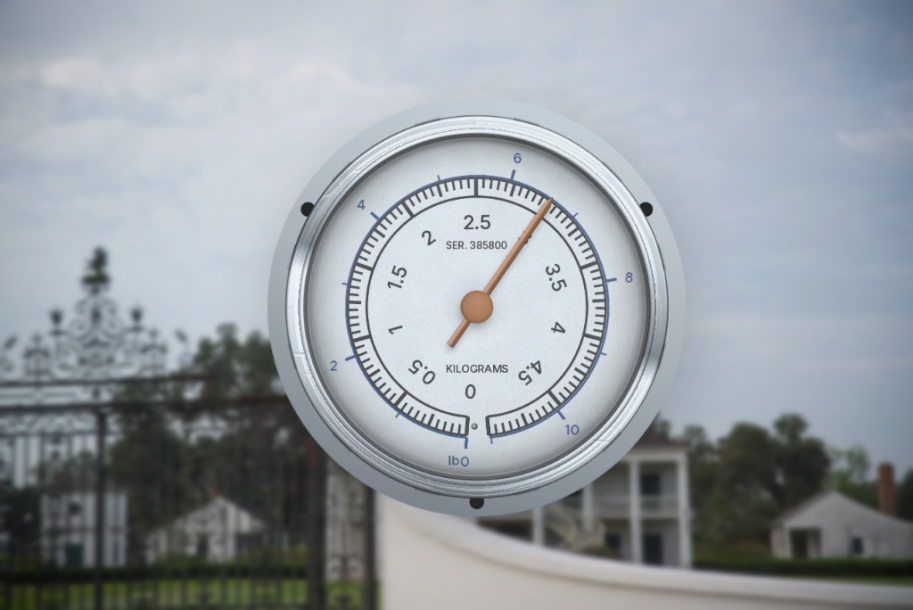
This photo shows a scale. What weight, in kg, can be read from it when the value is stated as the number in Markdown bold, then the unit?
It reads **3** kg
